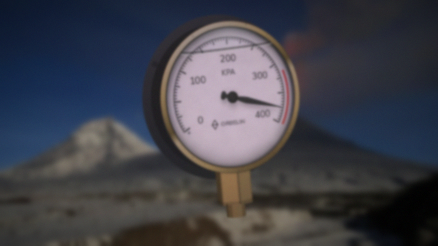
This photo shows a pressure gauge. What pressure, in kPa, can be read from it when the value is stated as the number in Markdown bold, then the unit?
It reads **375** kPa
